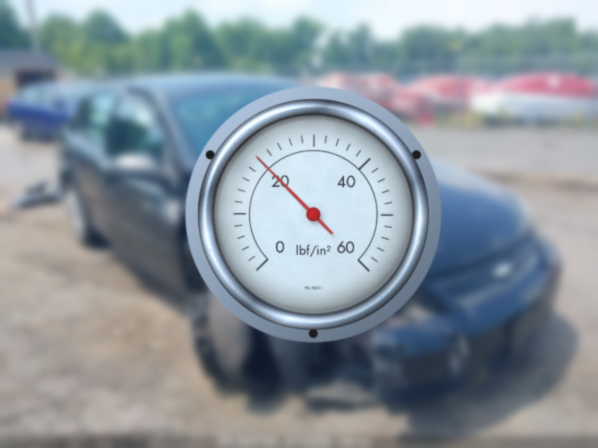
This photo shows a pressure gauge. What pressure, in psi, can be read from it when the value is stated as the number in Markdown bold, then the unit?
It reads **20** psi
